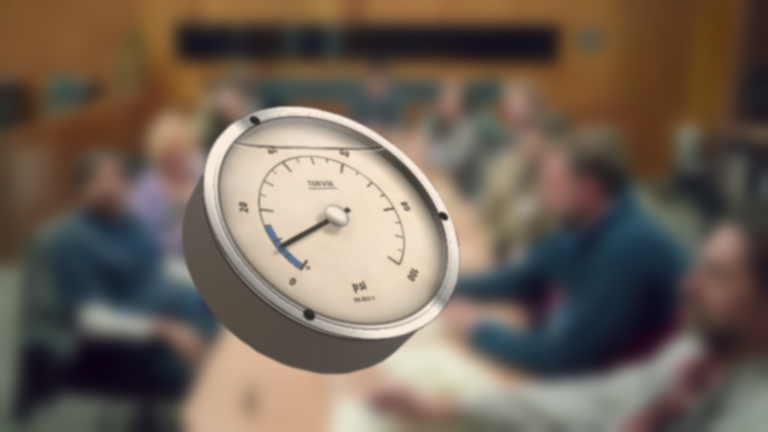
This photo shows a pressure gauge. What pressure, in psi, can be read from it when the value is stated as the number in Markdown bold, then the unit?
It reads **7.5** psi
